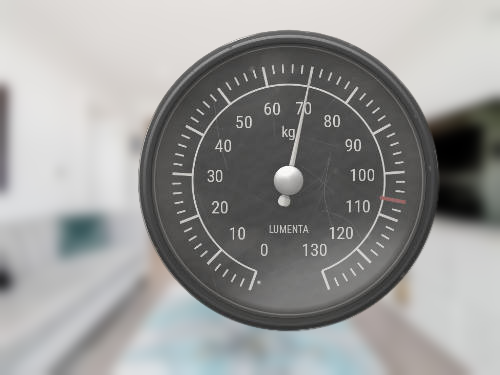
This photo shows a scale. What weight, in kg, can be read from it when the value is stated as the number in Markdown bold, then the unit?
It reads **70** kg
